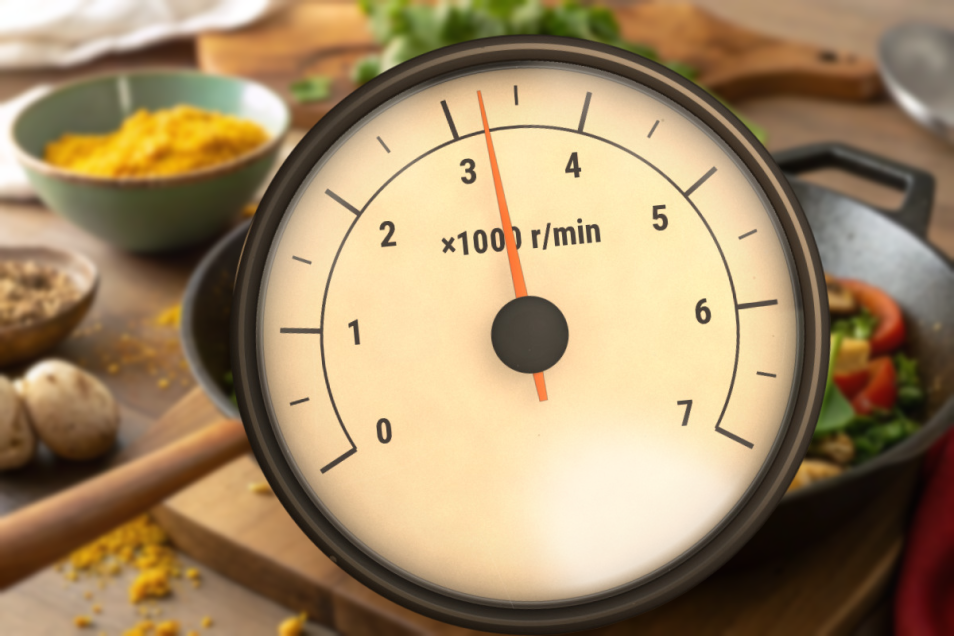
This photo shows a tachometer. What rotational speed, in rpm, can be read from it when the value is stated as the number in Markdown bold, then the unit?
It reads **3250** rpm
